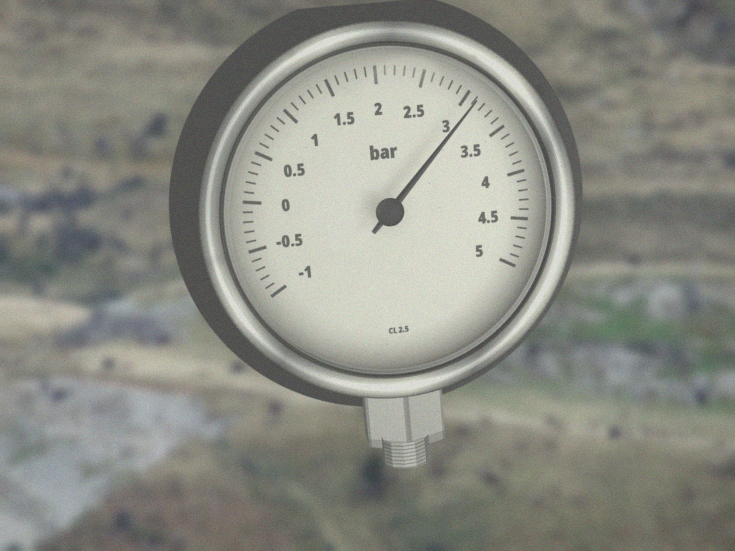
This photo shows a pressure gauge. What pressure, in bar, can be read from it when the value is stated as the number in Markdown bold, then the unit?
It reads **3.1** bar
